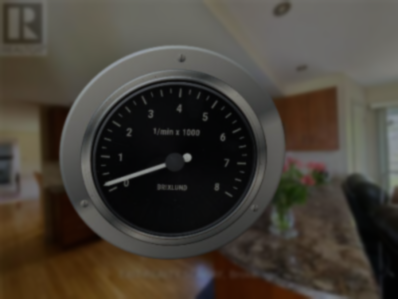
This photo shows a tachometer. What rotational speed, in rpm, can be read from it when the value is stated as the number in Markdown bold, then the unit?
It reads **250** rpm
